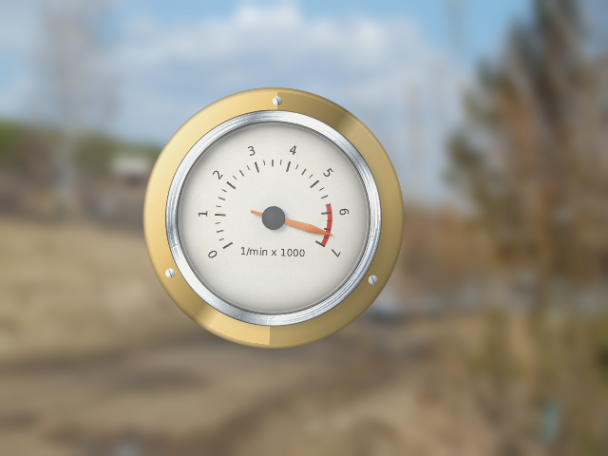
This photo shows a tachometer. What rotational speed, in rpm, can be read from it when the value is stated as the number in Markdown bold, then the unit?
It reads **6625** rpm
